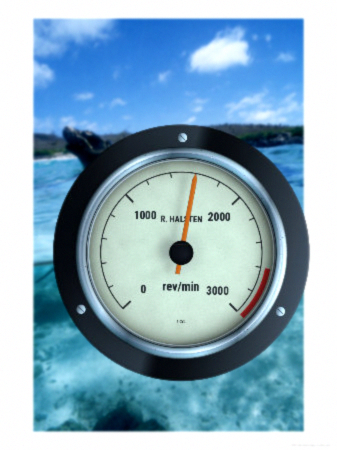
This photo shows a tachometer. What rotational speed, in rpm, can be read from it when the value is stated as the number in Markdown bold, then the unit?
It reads **1600** rpm
